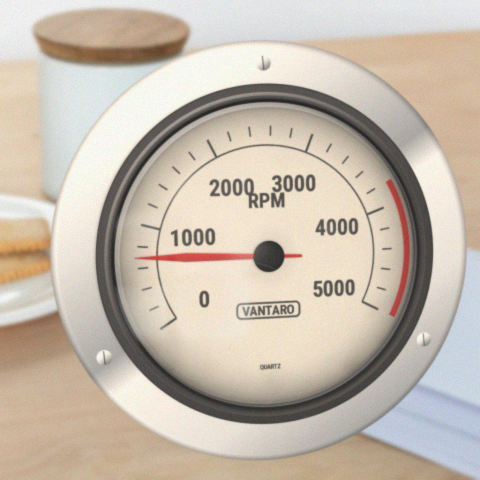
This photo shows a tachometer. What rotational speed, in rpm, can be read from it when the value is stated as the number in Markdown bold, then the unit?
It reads **700** rpm
